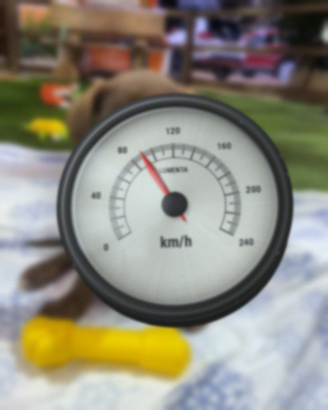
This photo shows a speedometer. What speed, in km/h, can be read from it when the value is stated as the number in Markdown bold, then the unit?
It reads **90** km/h
